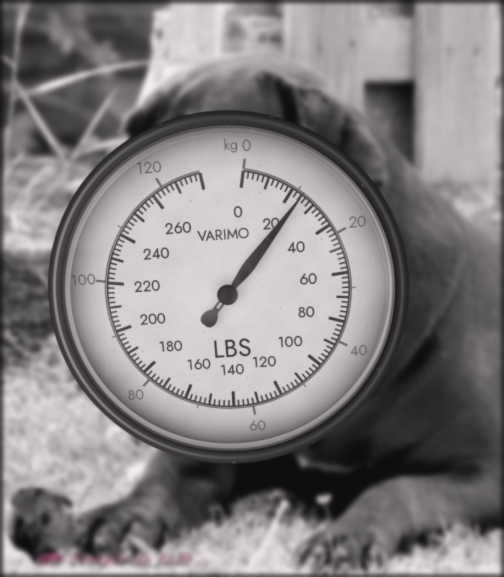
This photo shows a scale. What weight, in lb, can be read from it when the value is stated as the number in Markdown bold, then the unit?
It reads **24** lb
